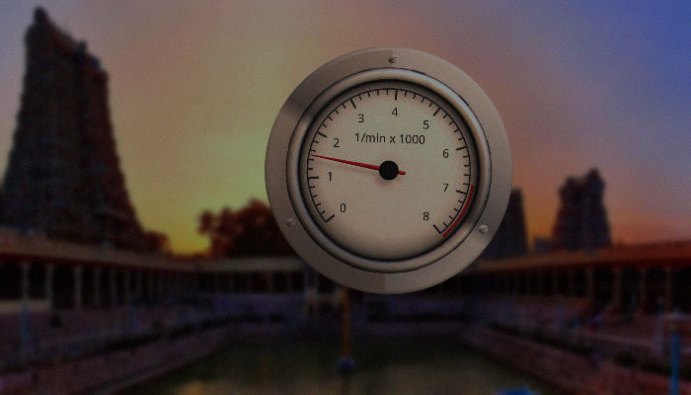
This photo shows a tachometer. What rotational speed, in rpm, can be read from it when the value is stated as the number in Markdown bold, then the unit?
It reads **1500** rpm
